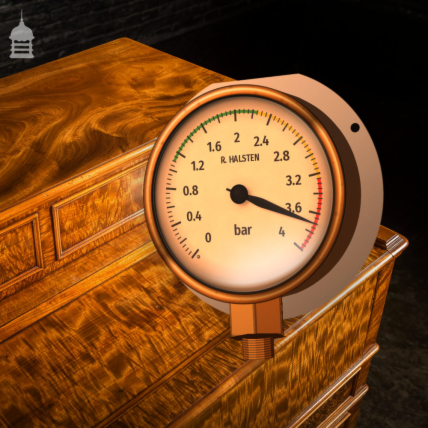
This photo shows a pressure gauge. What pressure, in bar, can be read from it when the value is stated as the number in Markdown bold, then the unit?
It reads **3.7** bar
